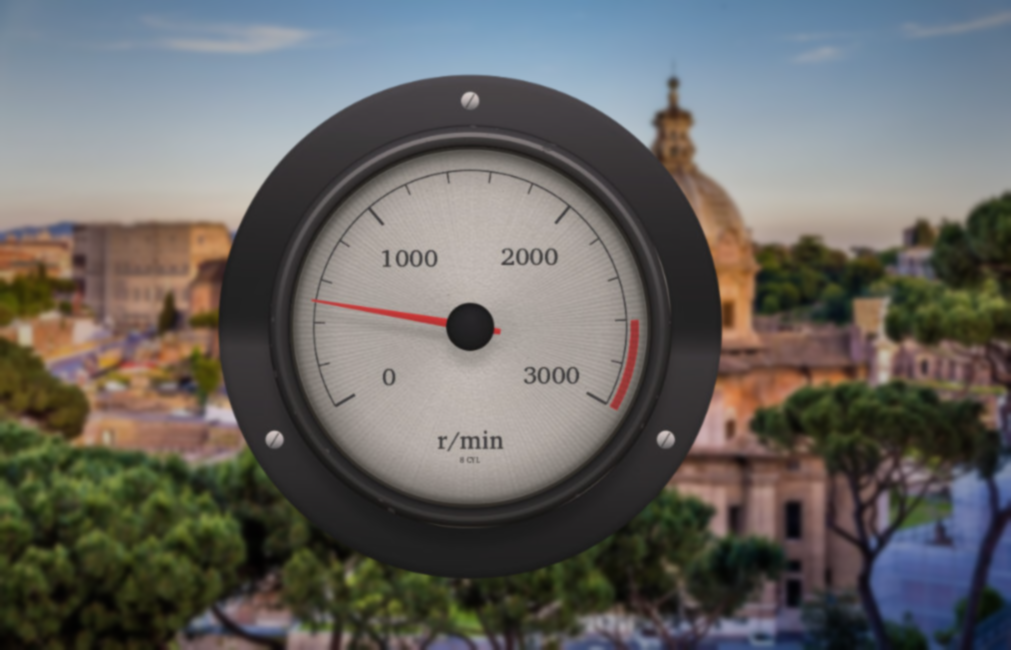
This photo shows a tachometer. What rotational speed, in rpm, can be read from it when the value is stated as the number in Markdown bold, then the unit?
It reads **500** rpm
